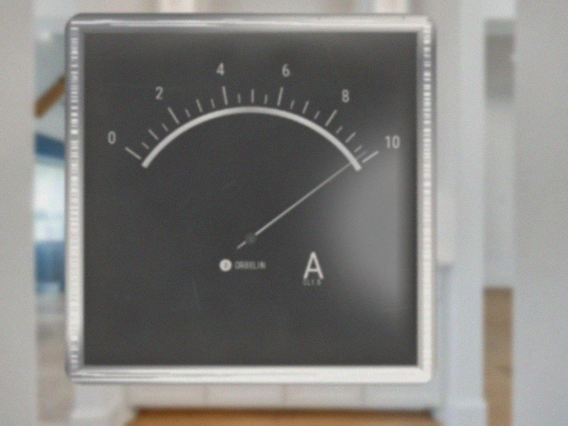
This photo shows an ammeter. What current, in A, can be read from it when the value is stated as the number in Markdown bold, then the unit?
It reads **9.75** A
